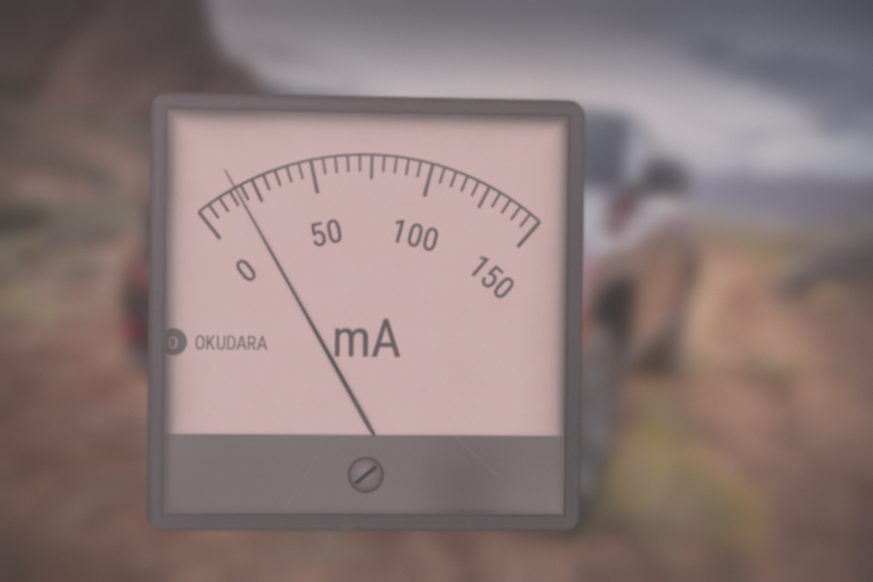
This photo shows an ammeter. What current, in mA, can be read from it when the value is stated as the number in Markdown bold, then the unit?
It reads **17.5** mA
